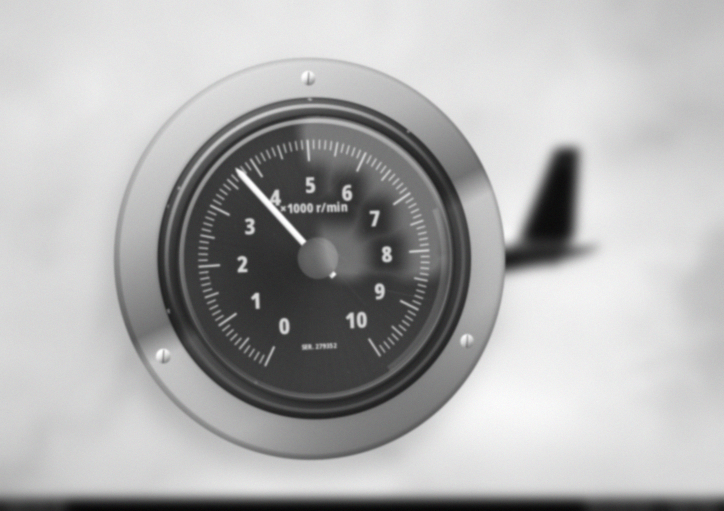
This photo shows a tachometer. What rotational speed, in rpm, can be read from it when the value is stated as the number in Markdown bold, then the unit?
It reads **3700** rpm
